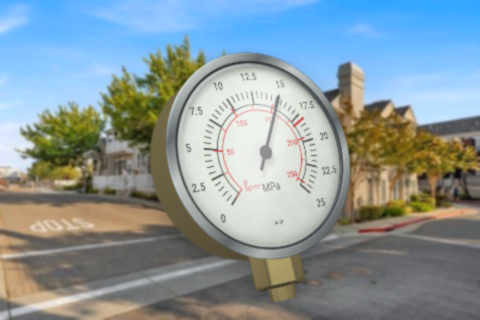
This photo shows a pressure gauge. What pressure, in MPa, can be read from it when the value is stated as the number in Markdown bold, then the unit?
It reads **15** MPa
